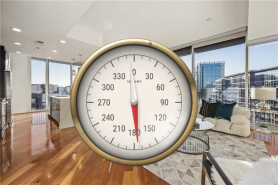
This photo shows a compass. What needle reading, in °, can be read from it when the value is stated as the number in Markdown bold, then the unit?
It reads **175** °
